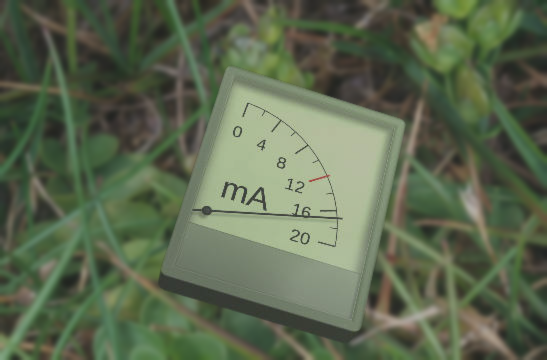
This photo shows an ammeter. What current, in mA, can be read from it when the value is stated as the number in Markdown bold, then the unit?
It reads **17** mA
